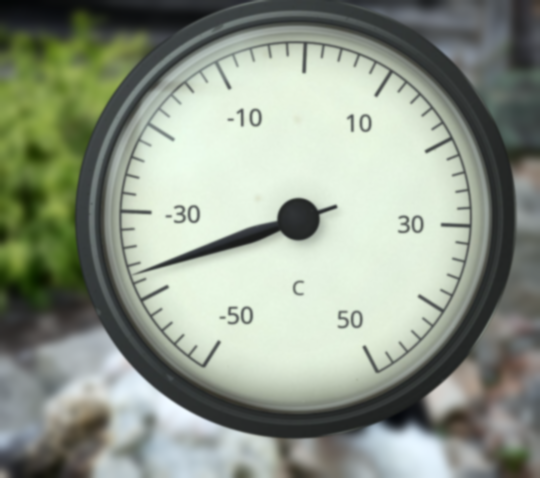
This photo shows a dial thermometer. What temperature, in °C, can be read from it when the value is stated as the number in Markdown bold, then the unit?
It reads **-37** °C
